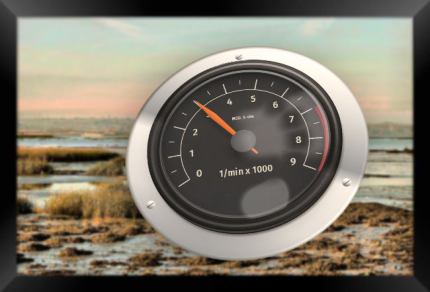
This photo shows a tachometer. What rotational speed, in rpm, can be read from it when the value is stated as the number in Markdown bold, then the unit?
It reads **3000** rpm
